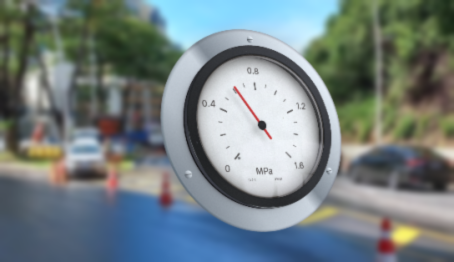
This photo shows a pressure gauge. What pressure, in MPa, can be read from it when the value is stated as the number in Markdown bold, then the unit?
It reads **0.6** MPa
